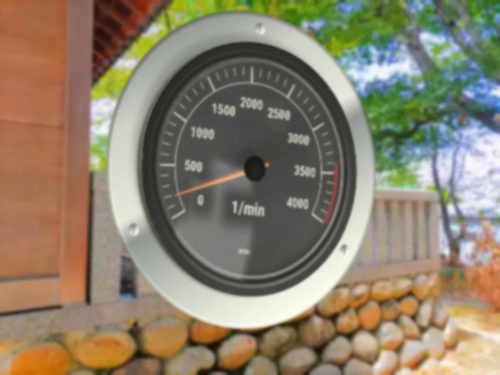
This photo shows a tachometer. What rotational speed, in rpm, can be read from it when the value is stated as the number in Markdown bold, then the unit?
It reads **200** rpm
